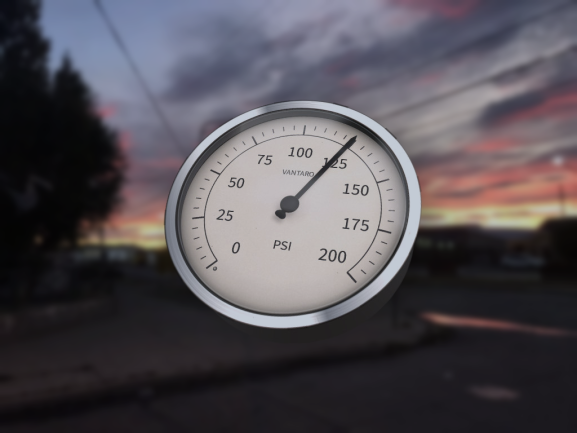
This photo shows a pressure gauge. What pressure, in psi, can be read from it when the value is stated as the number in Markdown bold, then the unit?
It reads **125** psi
